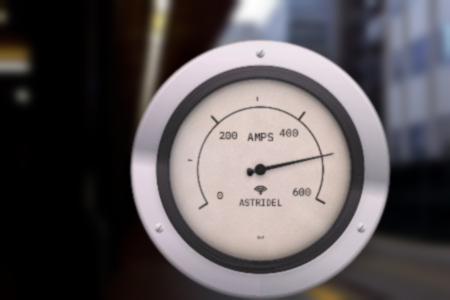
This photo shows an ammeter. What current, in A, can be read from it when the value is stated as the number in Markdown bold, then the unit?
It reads **500** A
